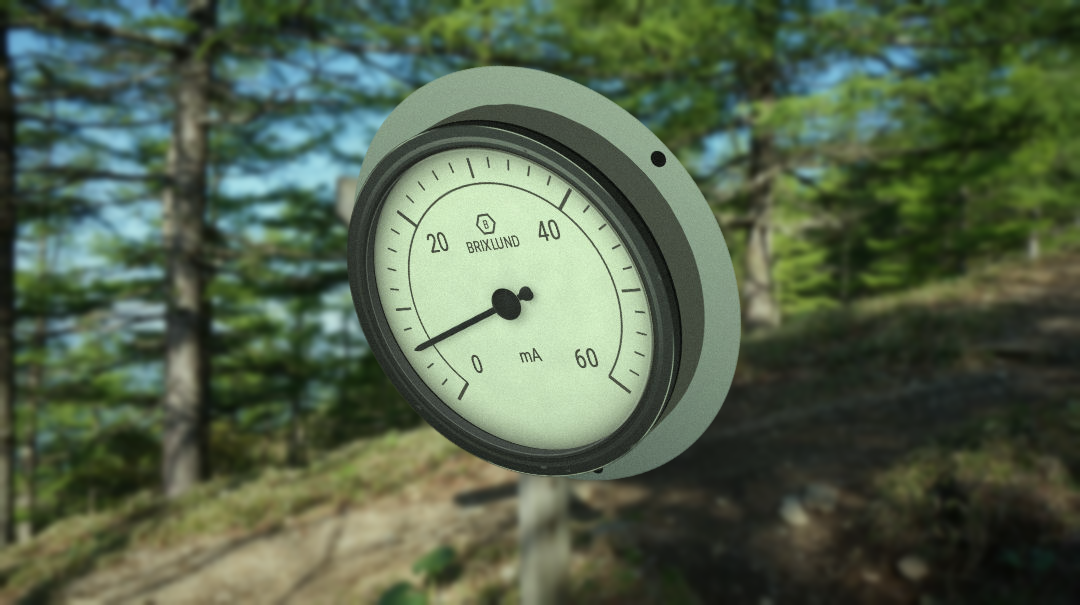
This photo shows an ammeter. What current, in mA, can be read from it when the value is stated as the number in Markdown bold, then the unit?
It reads **6** mA
